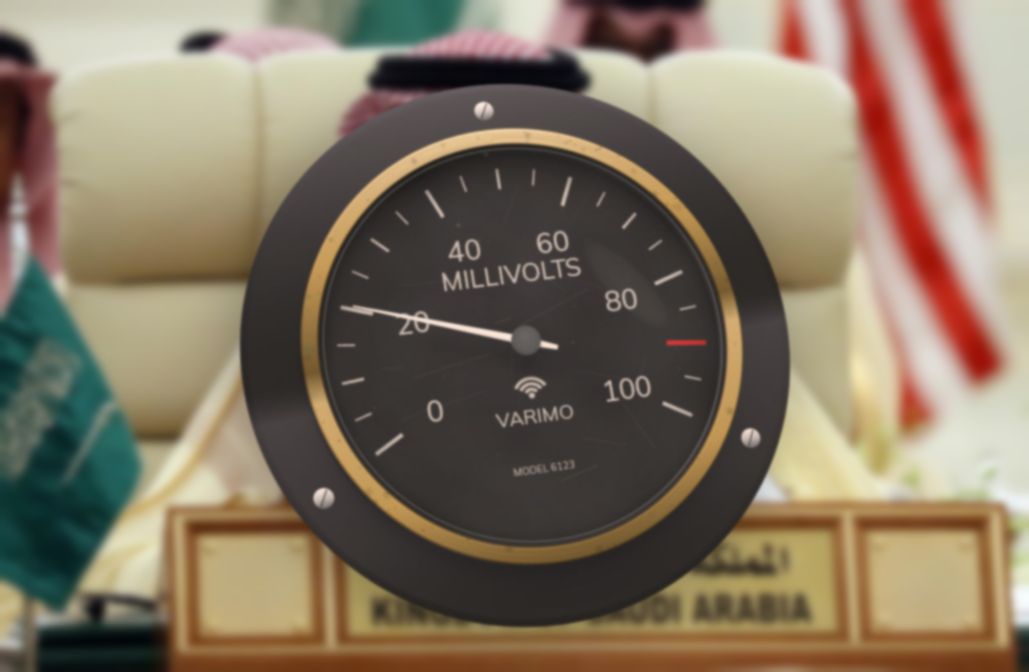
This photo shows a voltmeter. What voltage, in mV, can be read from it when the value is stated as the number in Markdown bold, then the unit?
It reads **20** mV
